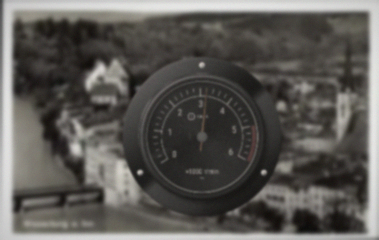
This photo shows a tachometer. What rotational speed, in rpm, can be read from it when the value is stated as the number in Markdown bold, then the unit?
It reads **3200** rpm
